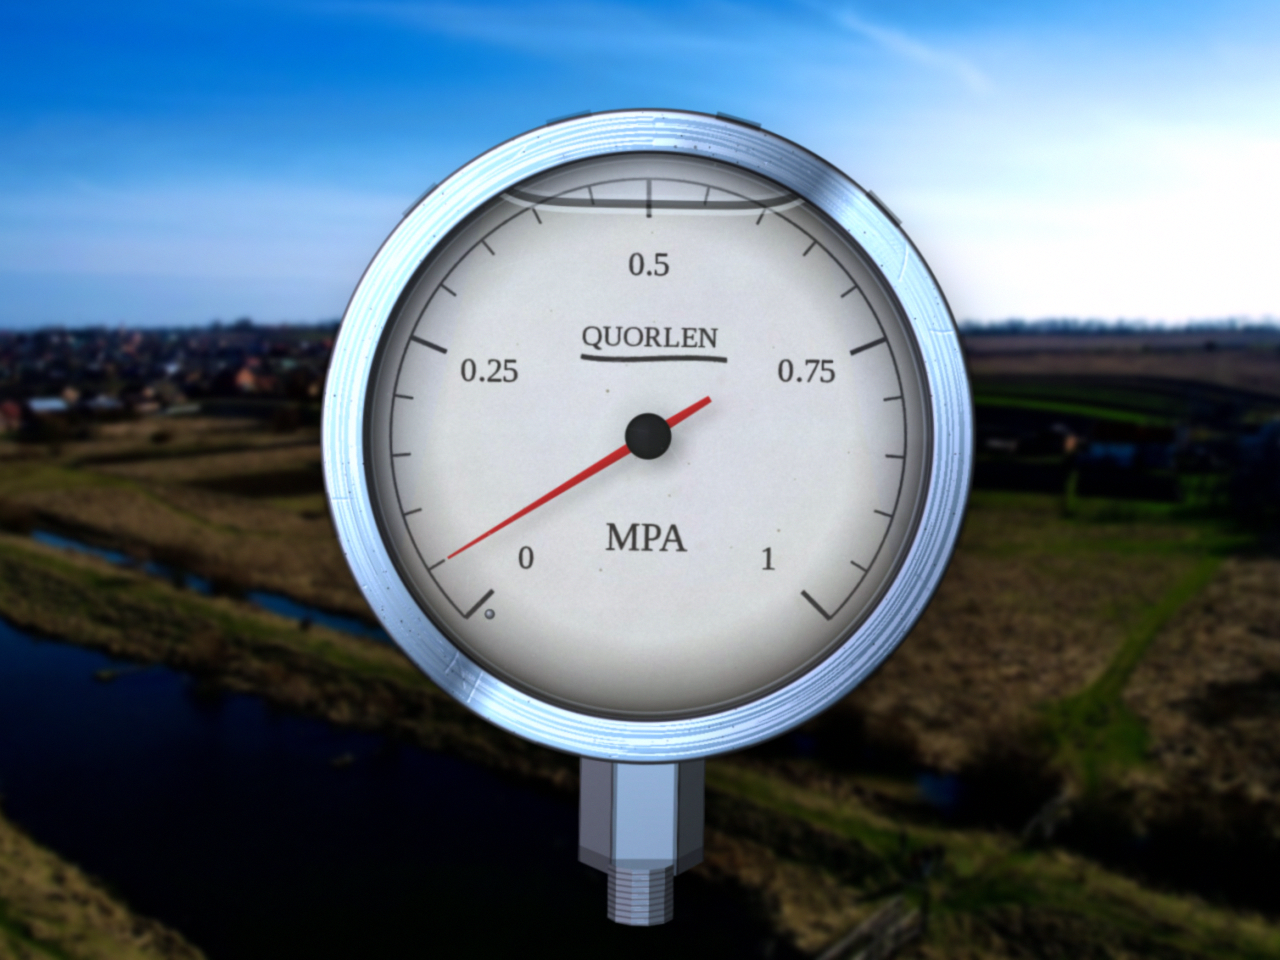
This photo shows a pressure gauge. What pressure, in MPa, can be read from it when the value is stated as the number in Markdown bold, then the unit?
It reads **0.05** MPa
